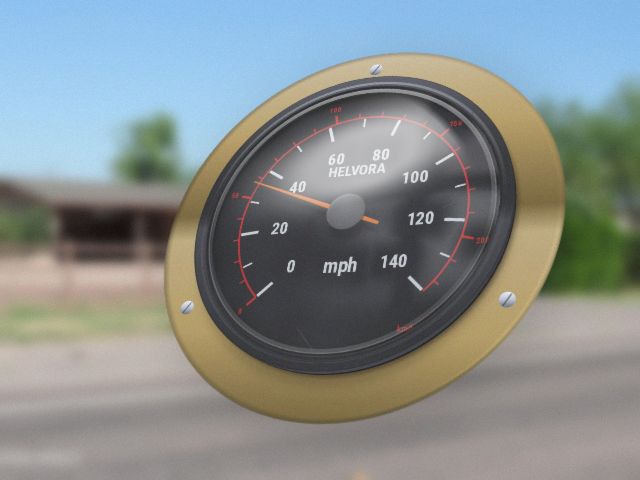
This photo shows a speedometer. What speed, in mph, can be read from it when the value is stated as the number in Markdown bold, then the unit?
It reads **35** mph
